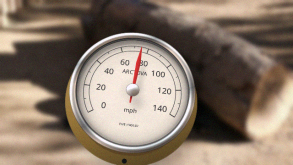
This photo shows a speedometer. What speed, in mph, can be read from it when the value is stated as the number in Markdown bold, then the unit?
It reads **75** mph
